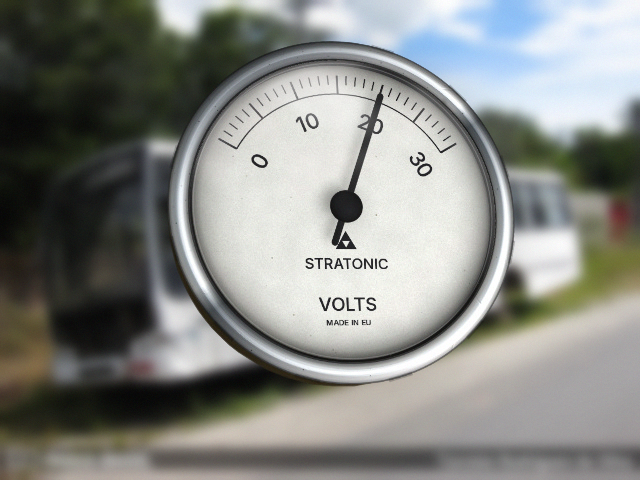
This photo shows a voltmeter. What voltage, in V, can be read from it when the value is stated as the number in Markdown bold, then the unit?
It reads **20** V
